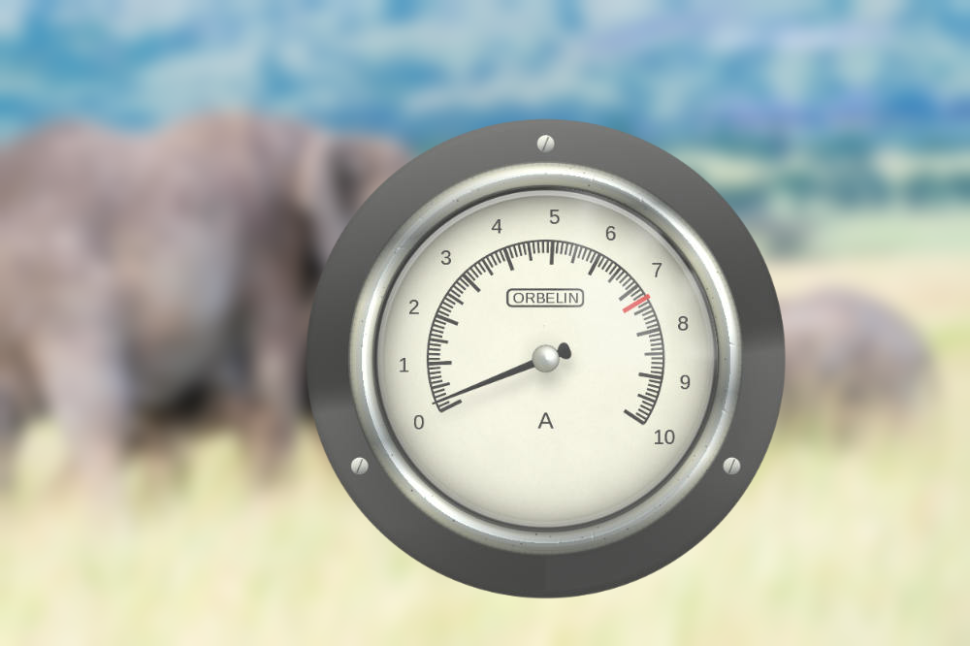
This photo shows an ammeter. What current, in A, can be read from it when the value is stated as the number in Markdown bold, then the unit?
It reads **0.2** A
